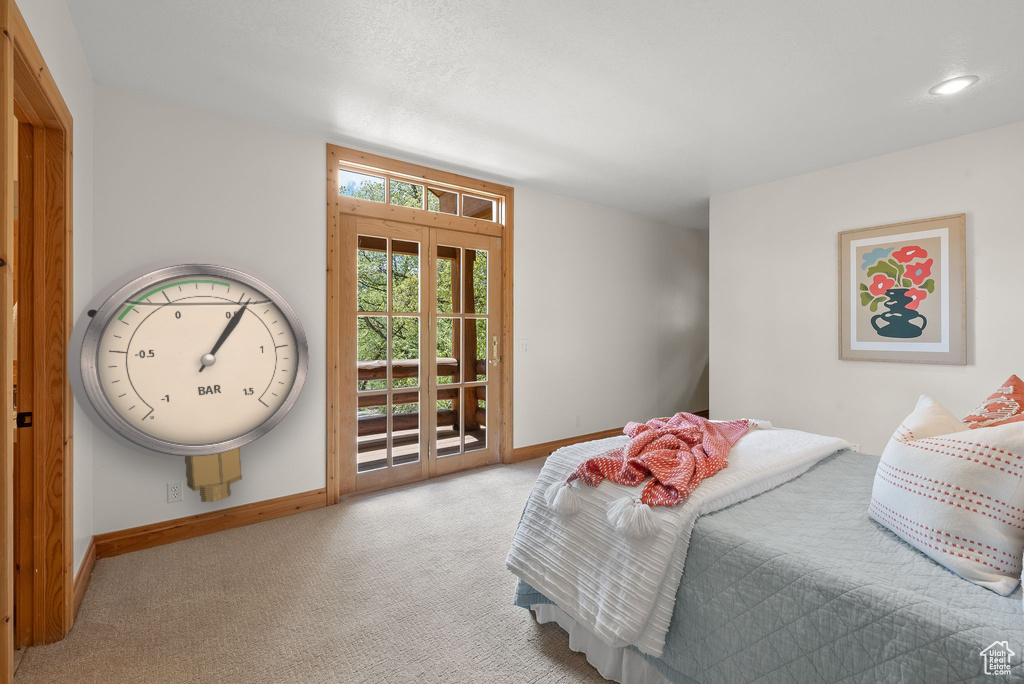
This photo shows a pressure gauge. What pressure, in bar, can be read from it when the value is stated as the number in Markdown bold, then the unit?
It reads **0.55** bar
